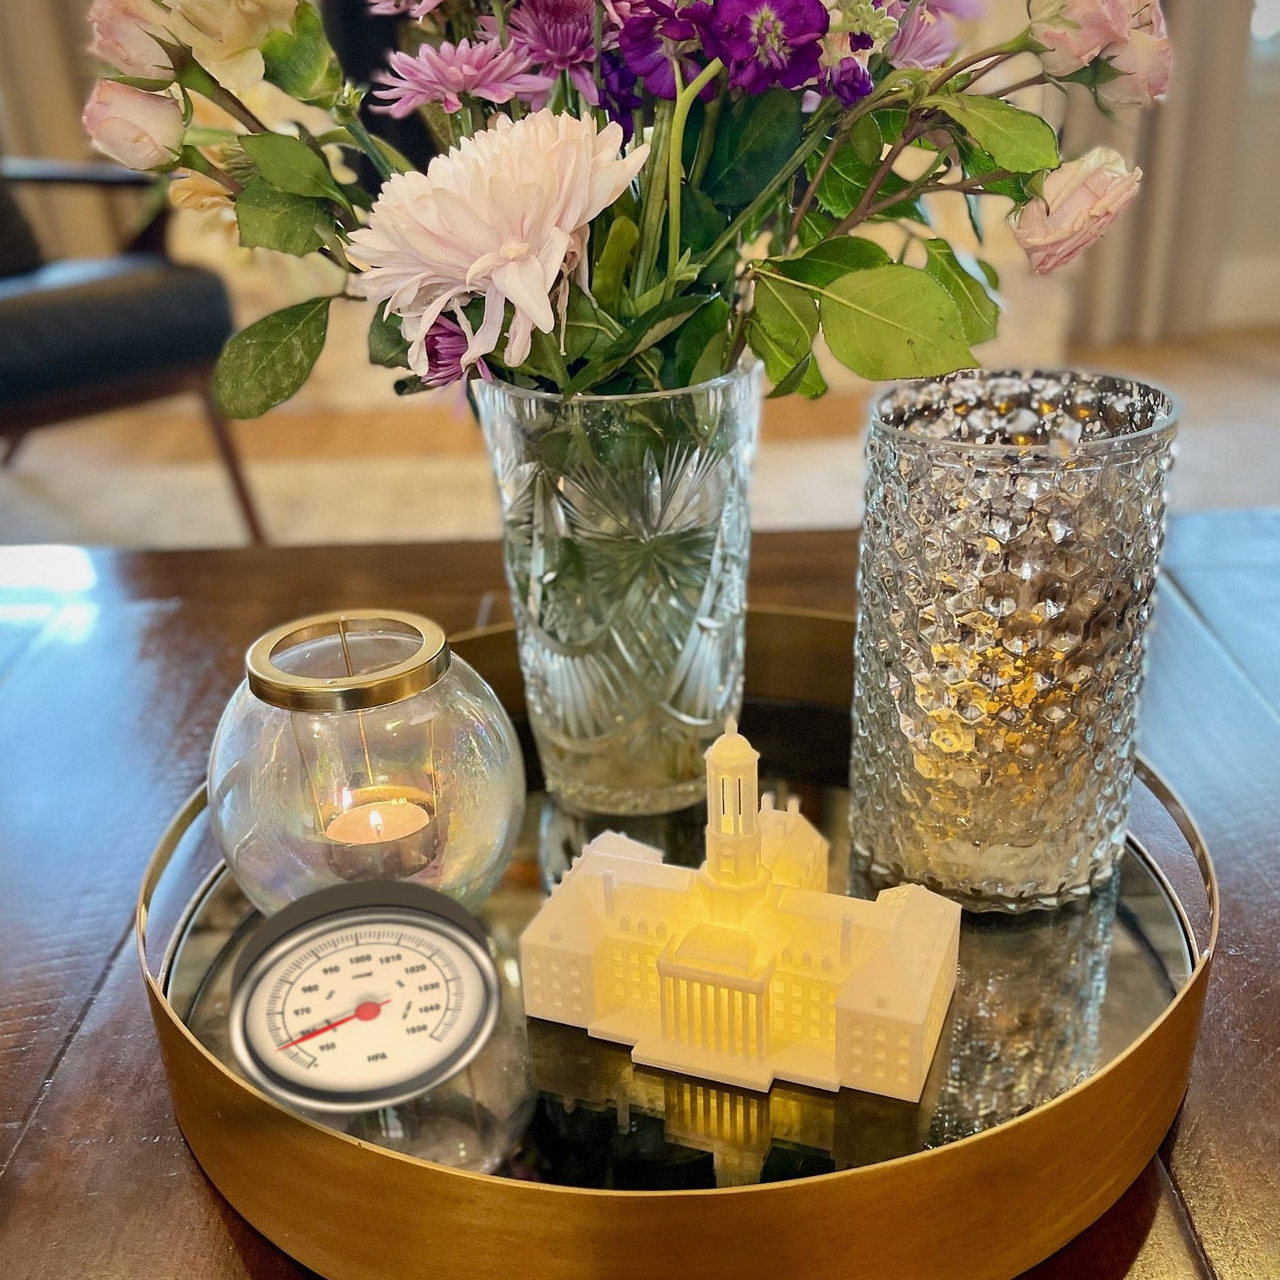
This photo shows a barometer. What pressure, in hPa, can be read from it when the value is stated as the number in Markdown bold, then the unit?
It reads **960** hPa
